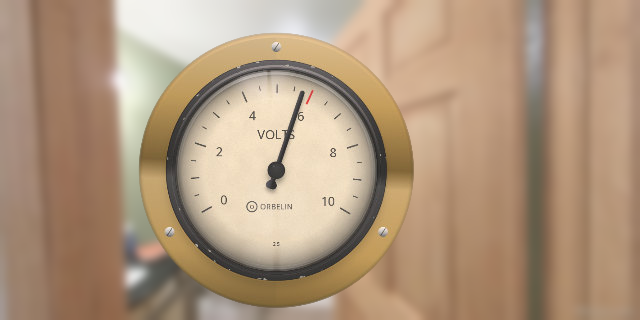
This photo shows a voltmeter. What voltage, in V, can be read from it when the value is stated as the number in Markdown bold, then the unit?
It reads **5.75** V
